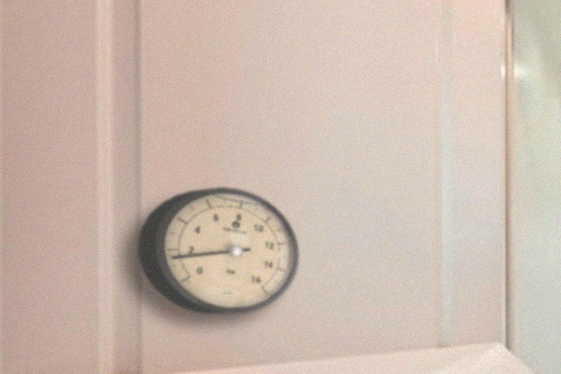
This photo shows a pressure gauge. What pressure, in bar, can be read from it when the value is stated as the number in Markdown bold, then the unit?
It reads **1.5** bar
